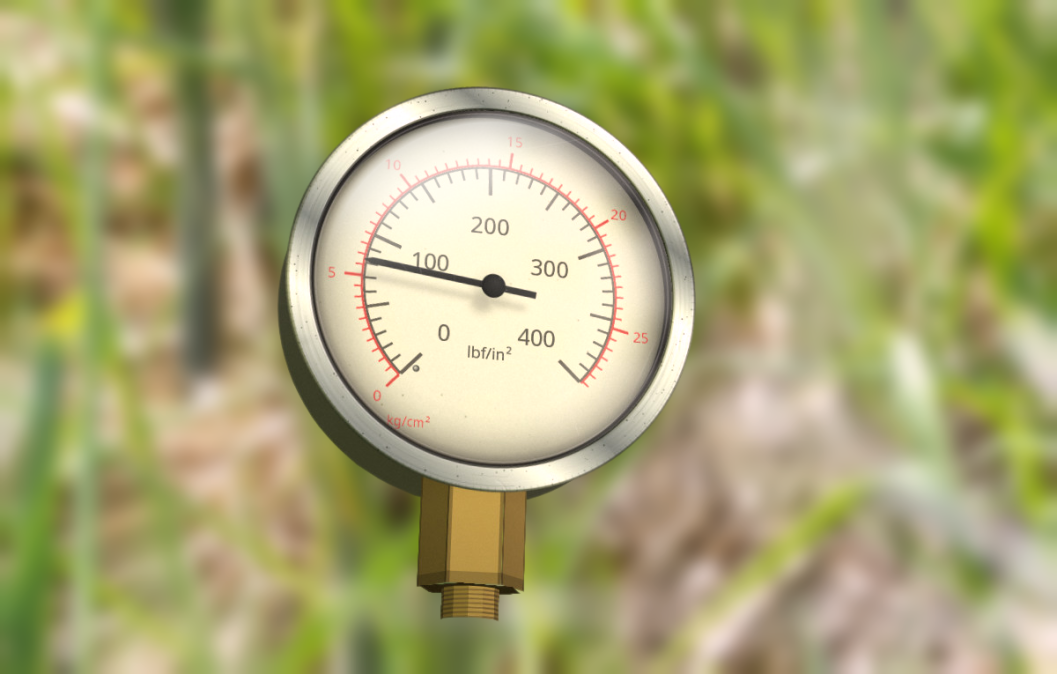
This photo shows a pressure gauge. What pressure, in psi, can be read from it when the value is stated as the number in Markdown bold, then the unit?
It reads **80** psi
